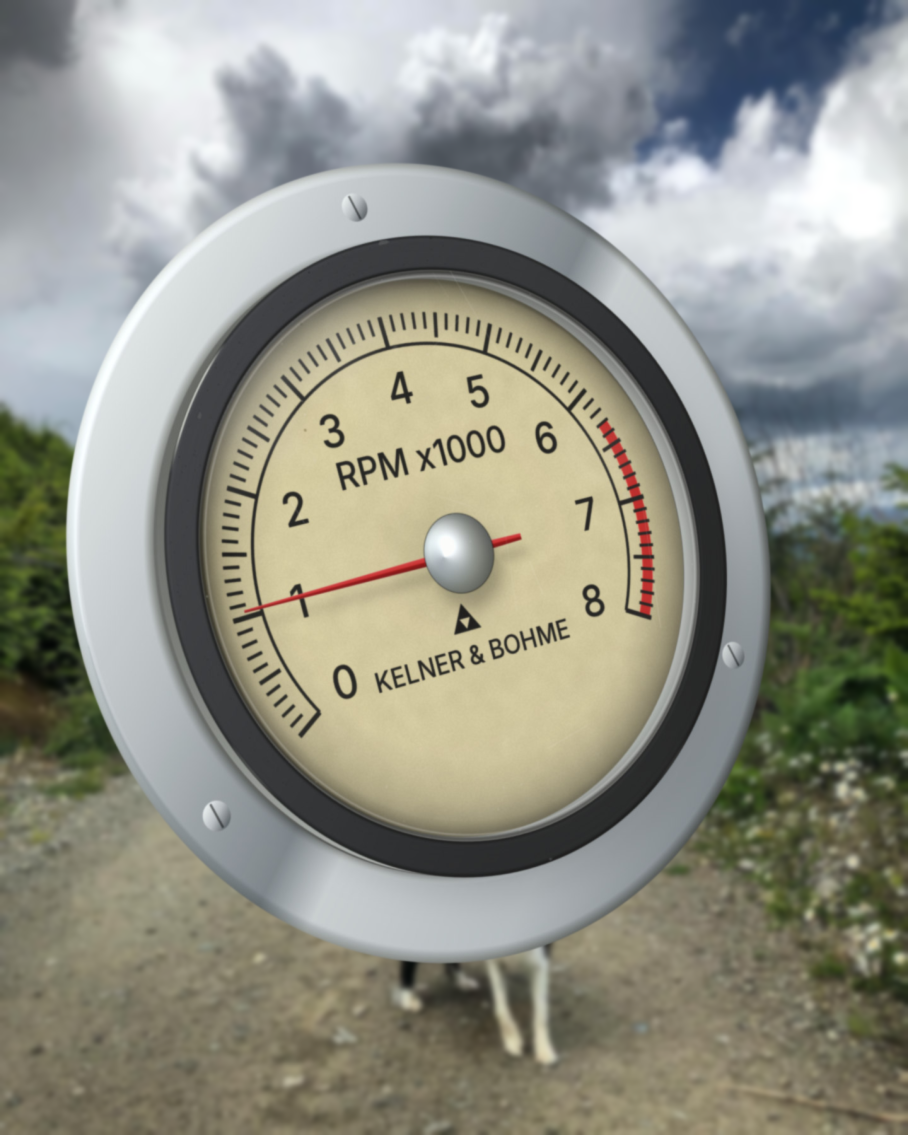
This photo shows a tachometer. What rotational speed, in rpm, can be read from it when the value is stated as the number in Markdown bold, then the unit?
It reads **1050** rpm
